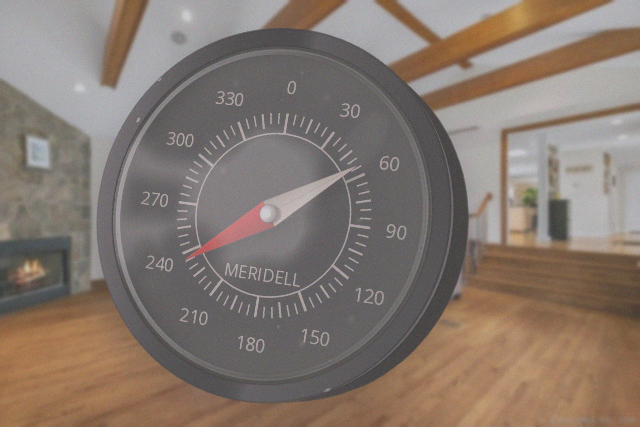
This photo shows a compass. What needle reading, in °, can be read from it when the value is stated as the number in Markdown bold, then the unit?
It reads **235** °
